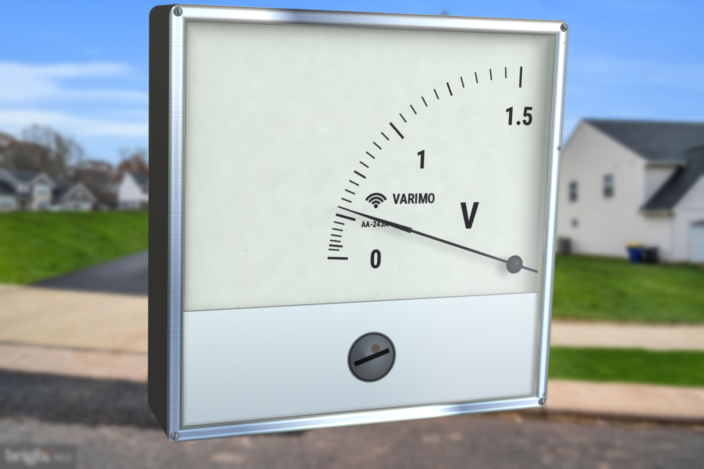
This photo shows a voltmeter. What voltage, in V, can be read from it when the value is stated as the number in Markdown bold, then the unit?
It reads **0.55** V
